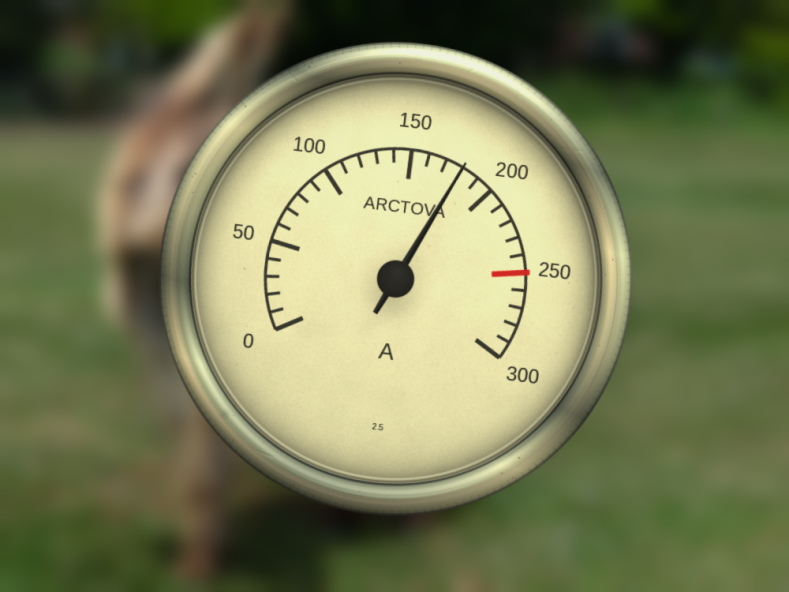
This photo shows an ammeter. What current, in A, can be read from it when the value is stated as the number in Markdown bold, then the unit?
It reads **180** A
